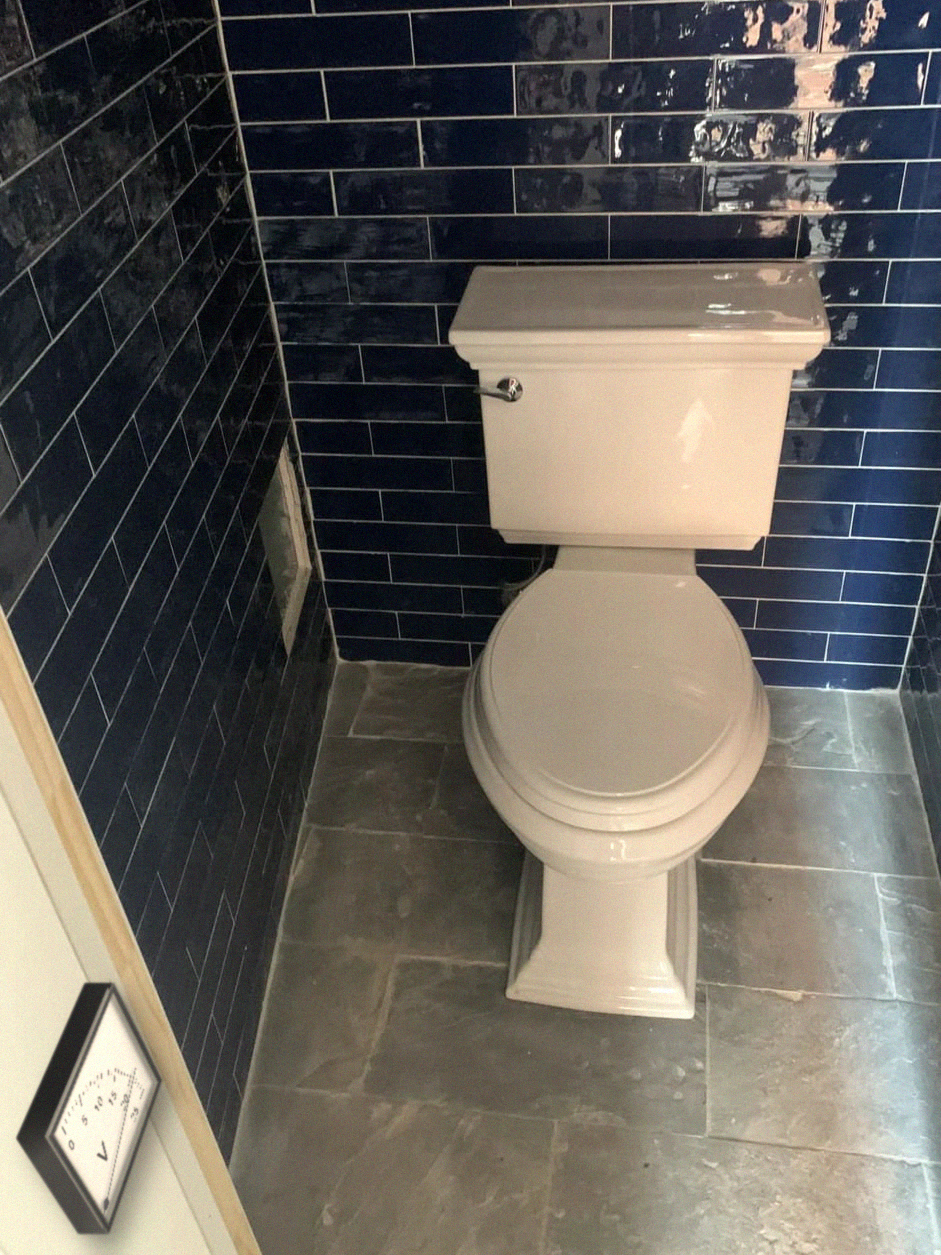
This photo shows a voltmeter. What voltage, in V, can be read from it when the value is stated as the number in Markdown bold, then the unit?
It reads **20** V
